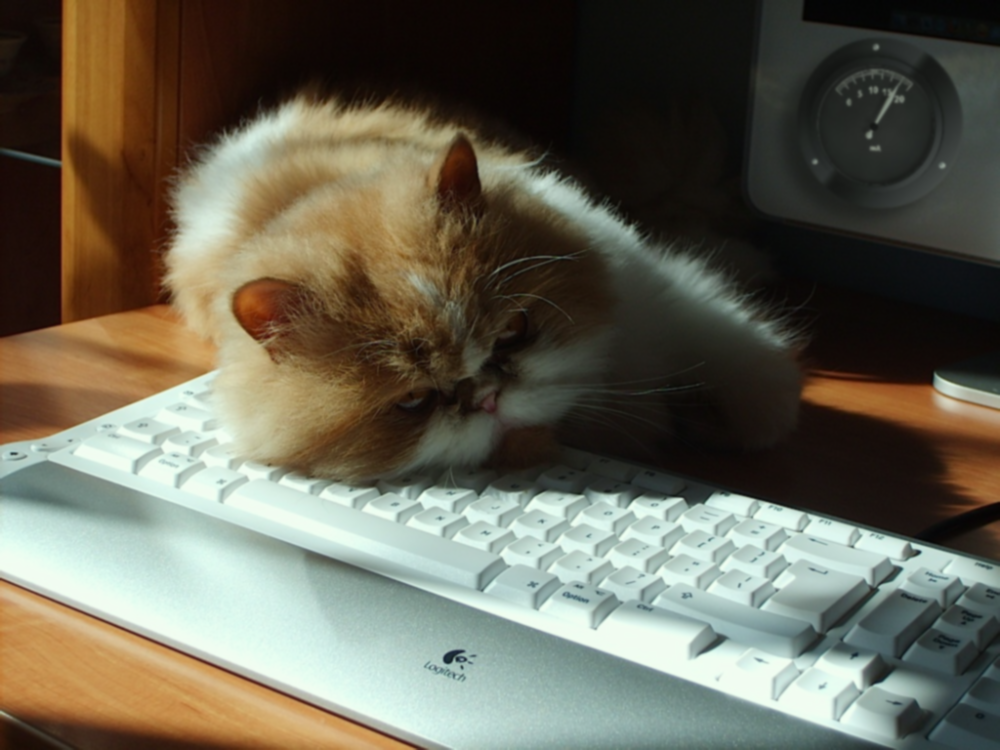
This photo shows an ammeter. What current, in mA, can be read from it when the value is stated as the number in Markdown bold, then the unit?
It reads **17.5** mA
